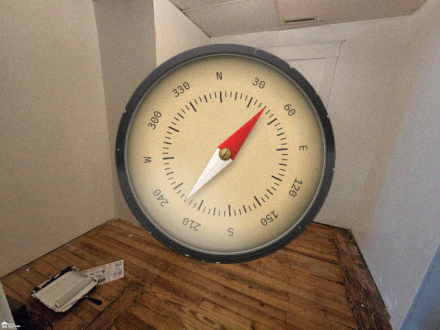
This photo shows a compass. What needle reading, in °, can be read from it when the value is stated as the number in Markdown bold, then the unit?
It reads **45** °
